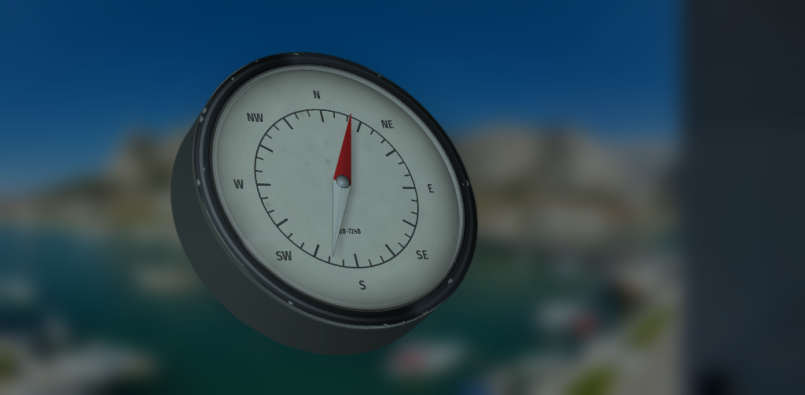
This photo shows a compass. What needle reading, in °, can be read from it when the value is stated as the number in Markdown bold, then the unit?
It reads **20** °
